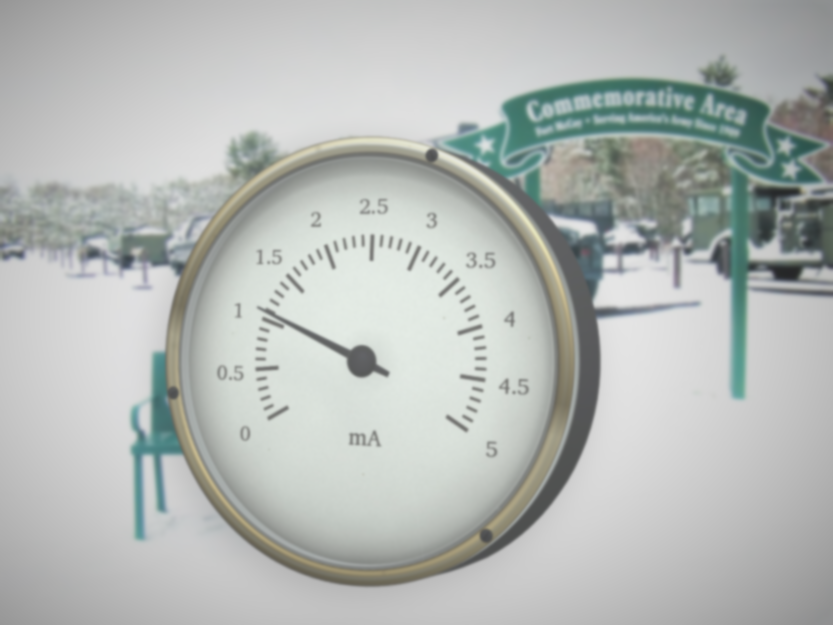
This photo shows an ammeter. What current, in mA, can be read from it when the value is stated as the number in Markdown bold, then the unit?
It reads **1.1** mA
